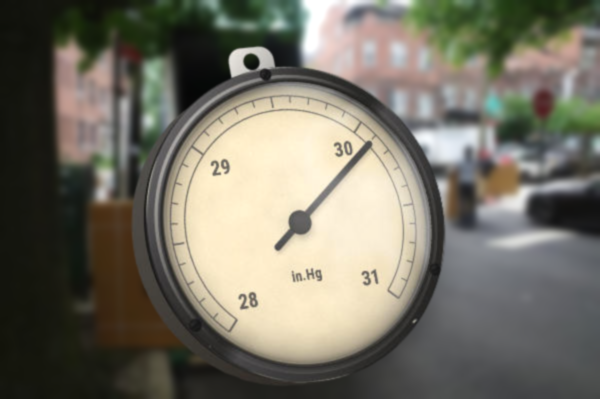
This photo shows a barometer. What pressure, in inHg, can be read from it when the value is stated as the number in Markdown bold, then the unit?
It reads **30.1** inHg
